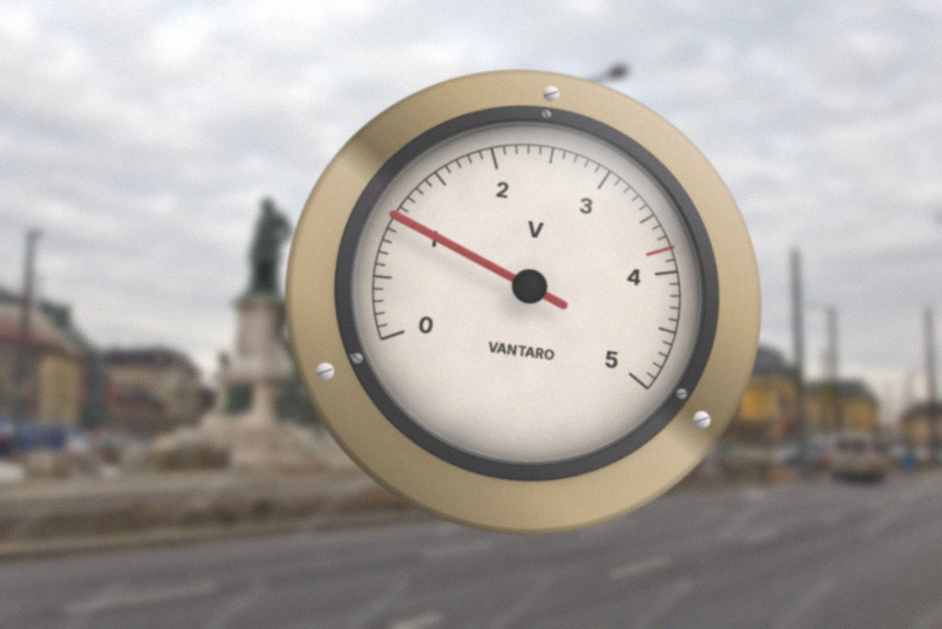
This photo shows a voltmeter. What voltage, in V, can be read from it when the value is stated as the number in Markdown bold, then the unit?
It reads **1** V
